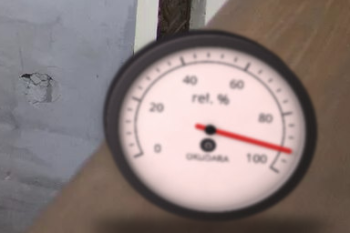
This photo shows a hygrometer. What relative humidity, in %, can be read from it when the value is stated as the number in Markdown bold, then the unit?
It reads **92** %
